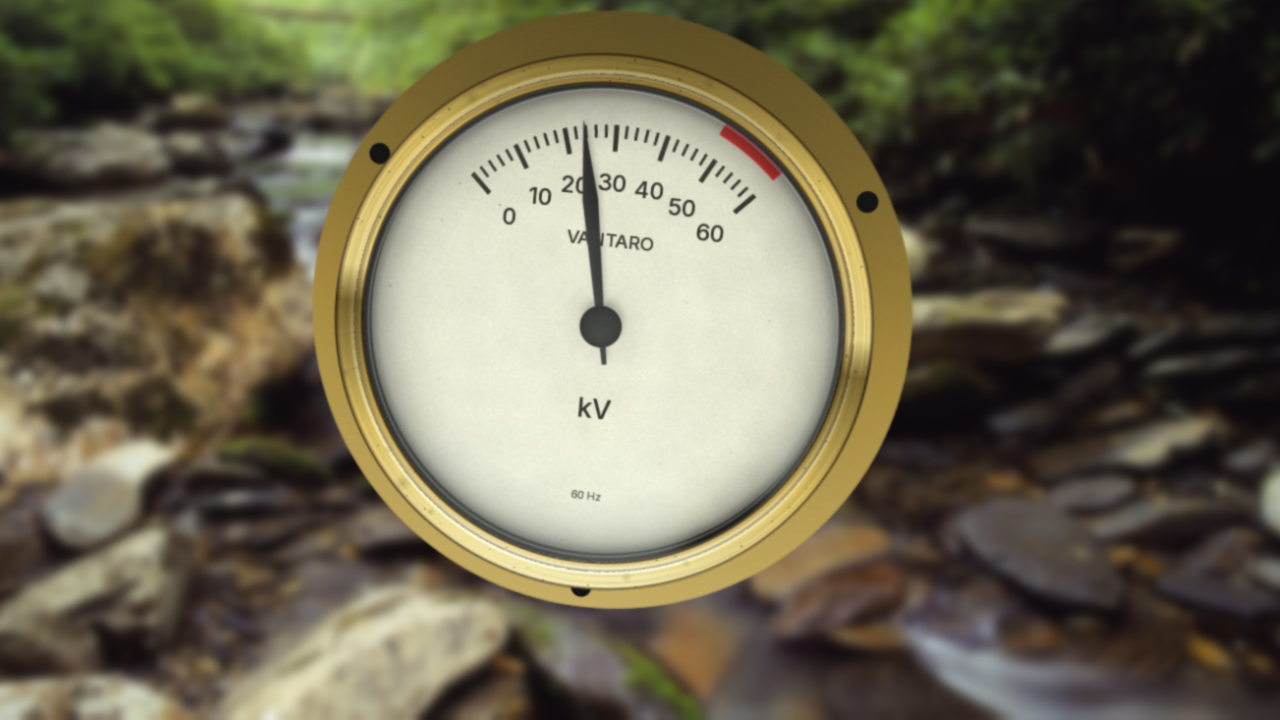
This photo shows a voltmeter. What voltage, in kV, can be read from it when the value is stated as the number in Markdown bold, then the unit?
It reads **24** kV
